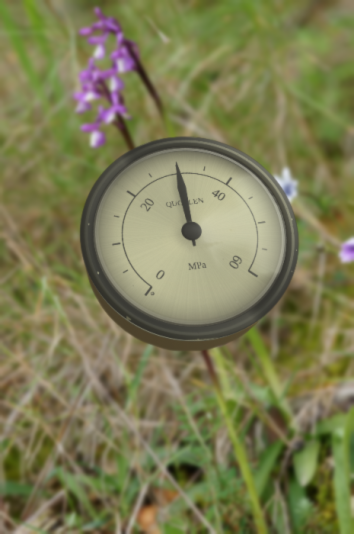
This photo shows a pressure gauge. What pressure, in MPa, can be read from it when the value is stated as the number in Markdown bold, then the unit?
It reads **30** MPa
